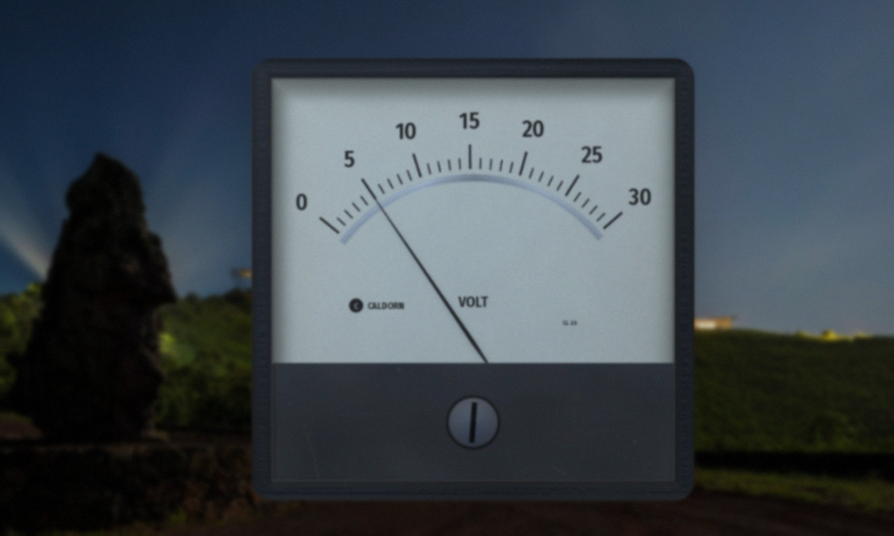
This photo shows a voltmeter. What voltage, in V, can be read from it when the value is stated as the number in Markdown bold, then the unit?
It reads **5** V
